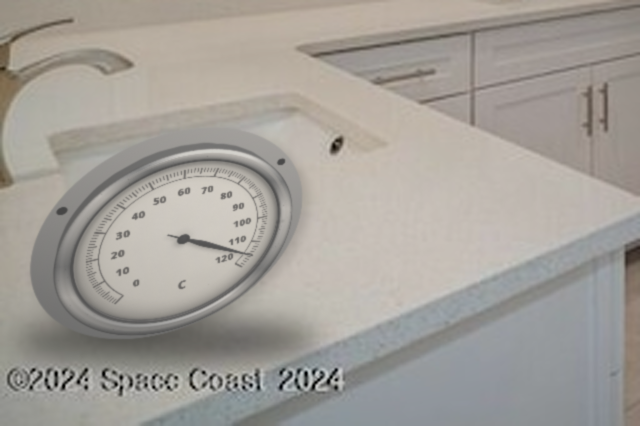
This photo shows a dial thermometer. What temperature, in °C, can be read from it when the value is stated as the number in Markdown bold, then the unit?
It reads **115** °C
